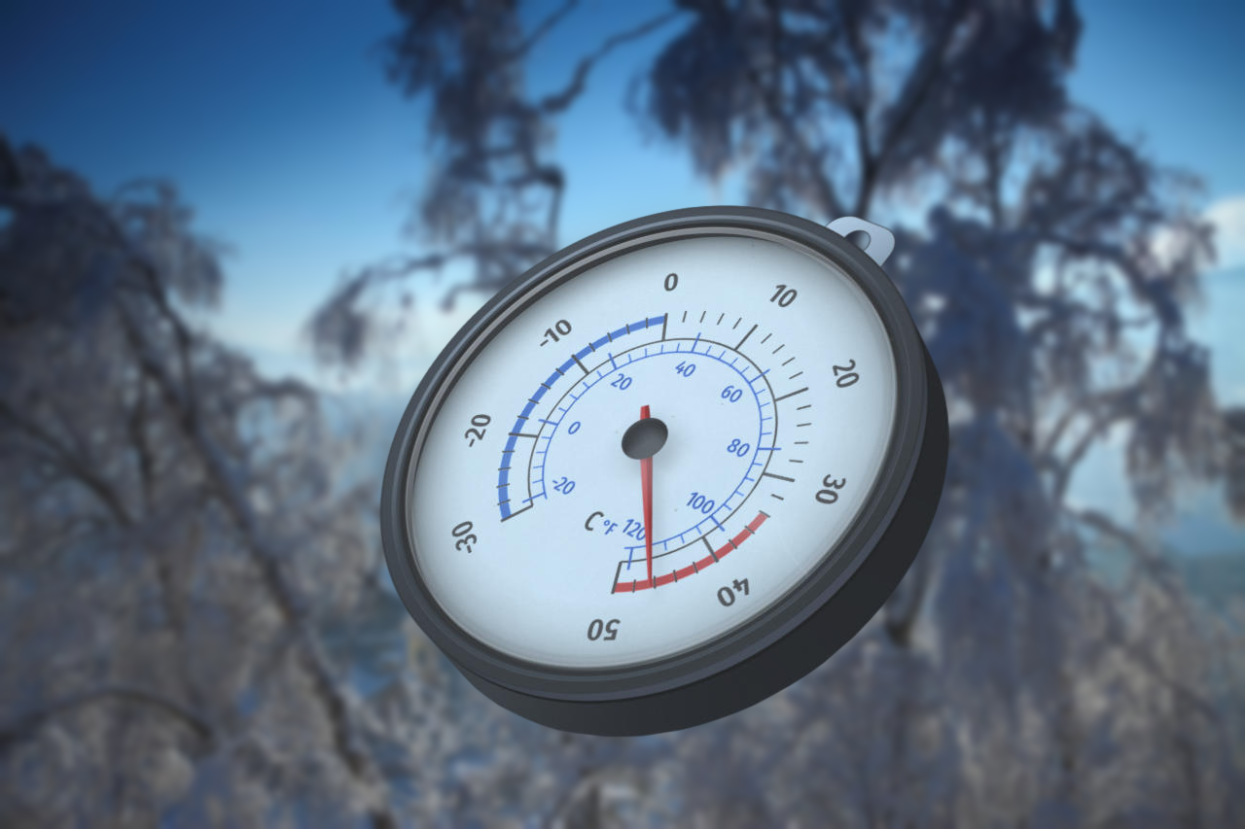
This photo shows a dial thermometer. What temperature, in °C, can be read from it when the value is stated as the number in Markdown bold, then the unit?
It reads **46** °C
